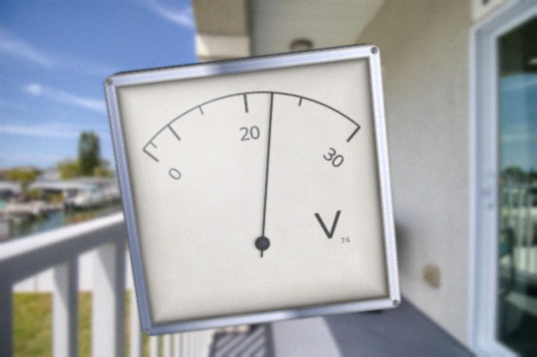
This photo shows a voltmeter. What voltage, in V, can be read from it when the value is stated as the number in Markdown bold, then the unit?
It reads **22.5** V
